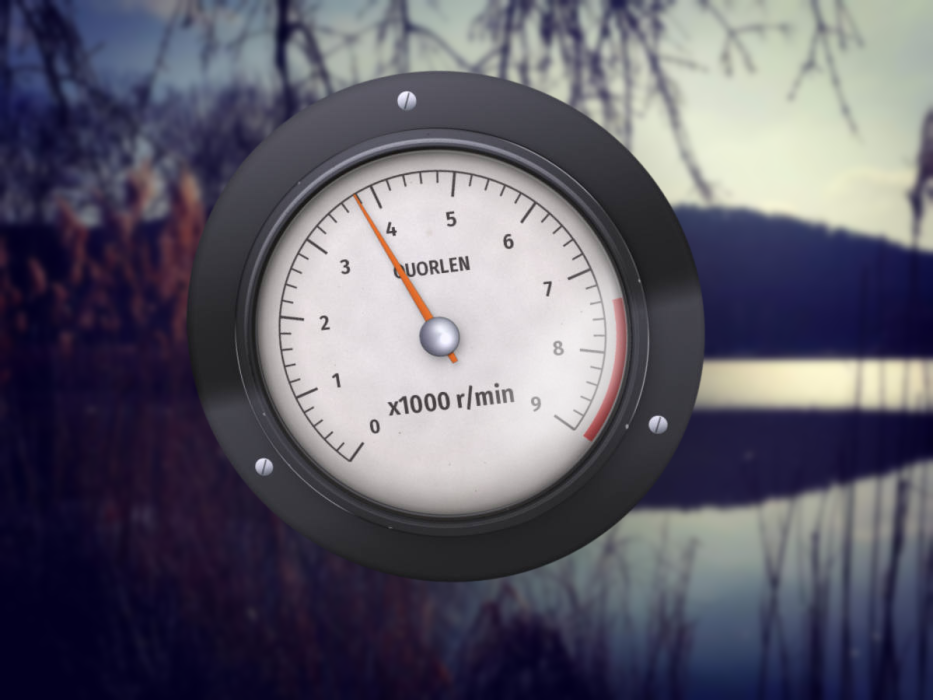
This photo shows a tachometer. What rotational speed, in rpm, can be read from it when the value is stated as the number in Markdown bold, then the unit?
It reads **3800** rpm
